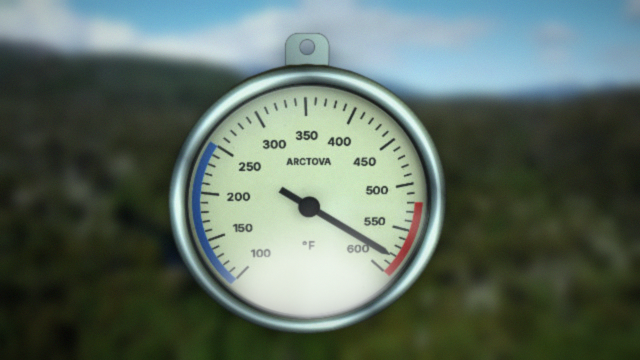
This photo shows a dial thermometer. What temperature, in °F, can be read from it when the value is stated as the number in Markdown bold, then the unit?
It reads **580** °F
